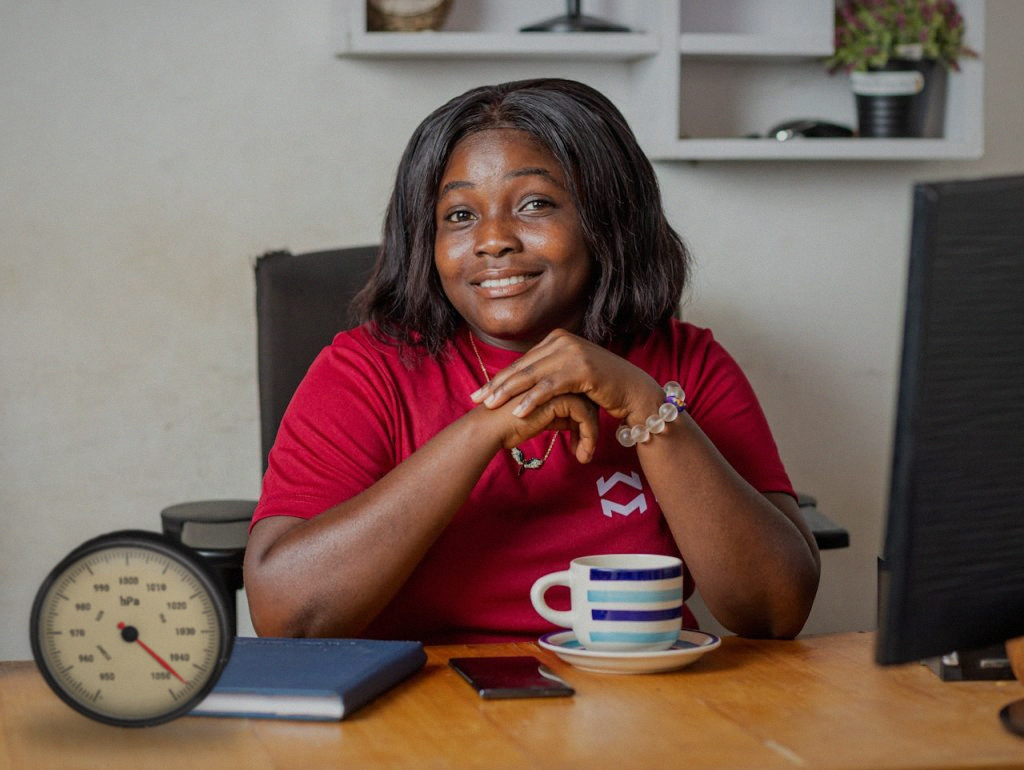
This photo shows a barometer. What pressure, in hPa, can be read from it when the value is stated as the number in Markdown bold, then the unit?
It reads **1045** hPa
